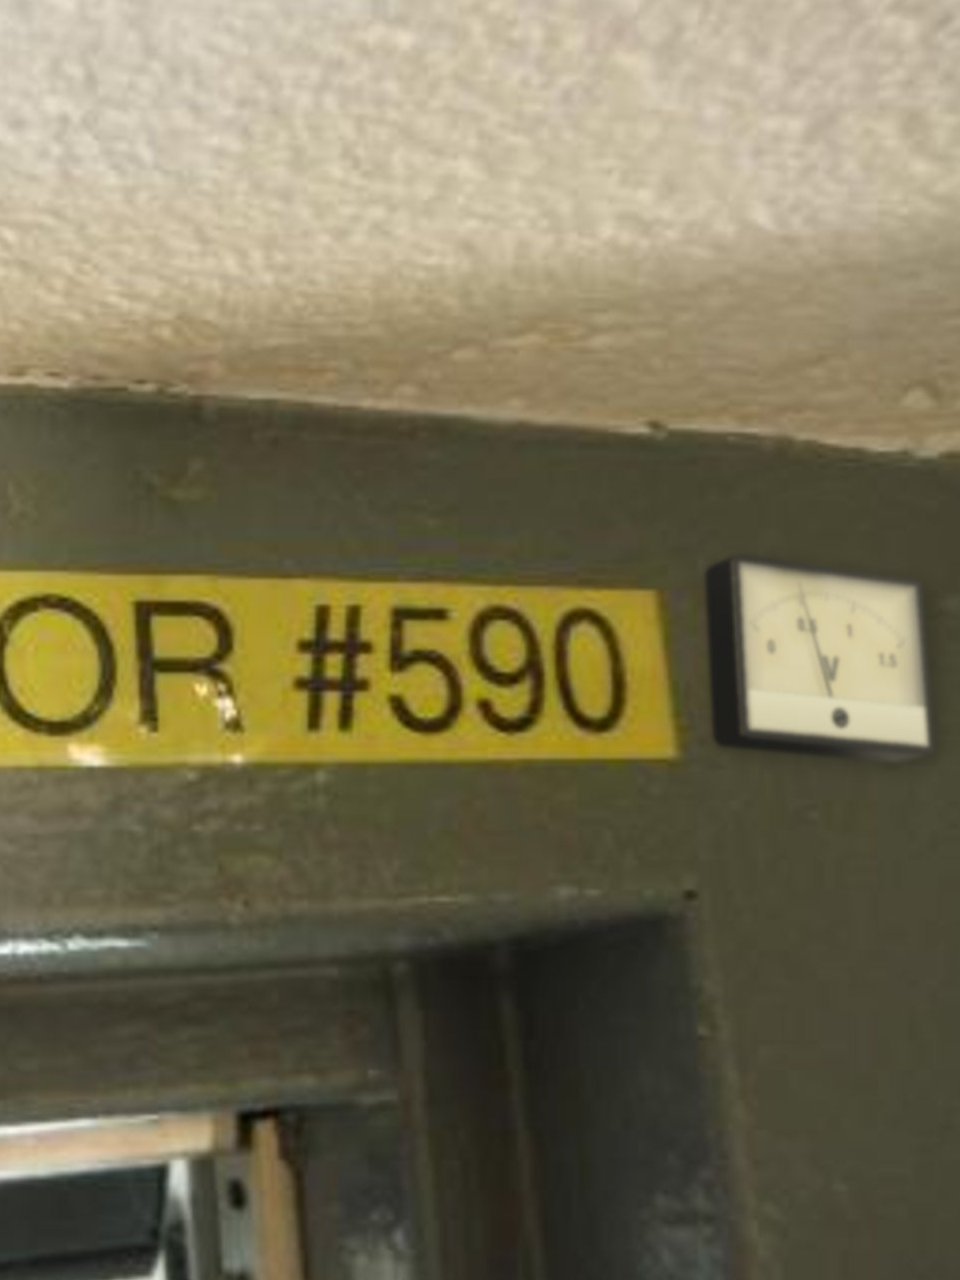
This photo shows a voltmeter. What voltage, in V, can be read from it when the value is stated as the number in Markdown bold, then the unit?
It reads **0.5** V
